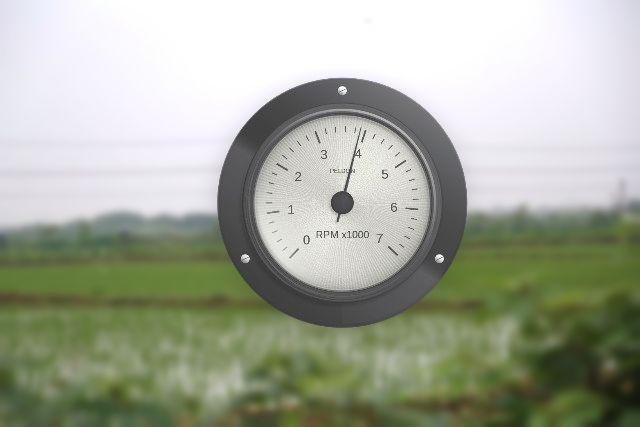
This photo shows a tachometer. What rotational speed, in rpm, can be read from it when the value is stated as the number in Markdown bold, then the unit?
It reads **3900** rpm
